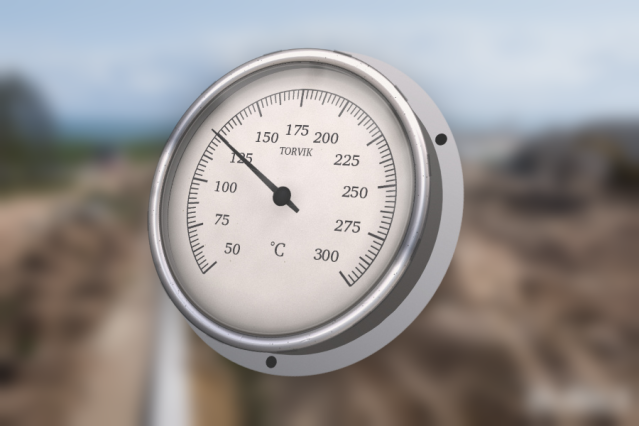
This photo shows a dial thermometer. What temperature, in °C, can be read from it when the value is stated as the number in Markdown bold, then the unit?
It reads **125** °C
